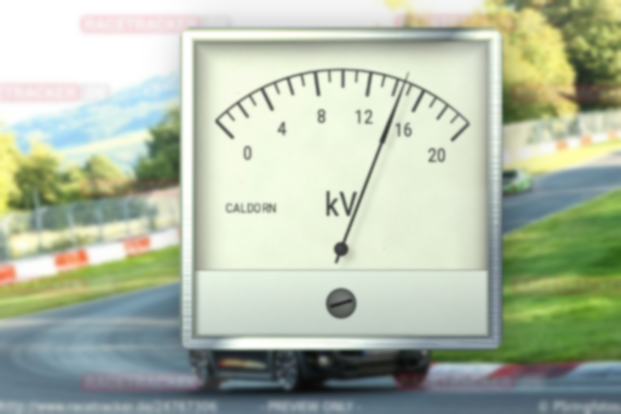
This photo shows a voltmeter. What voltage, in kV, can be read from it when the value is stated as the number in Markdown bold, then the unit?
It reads **14.5** kV
